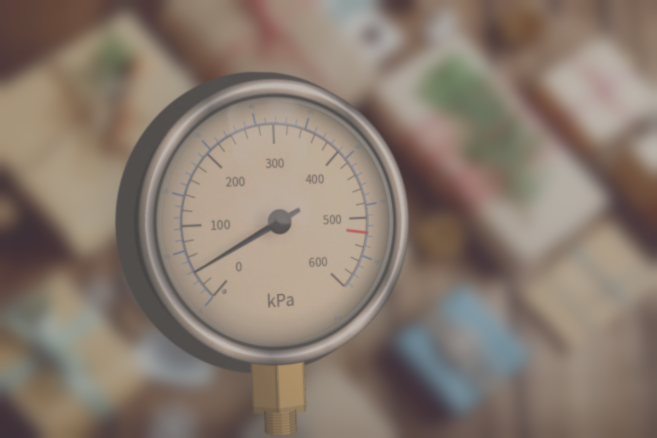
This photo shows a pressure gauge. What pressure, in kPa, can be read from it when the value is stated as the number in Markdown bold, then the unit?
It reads **40** kPa
